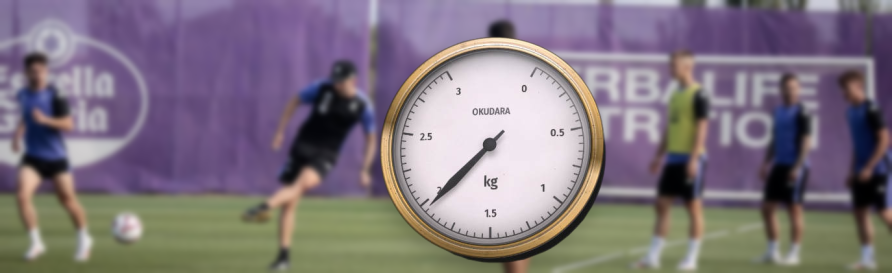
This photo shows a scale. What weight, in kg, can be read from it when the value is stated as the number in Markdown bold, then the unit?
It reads **1.95** kg
